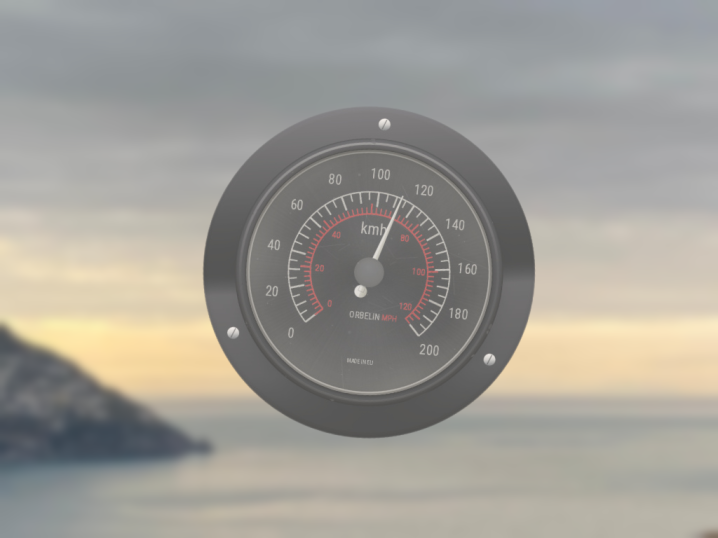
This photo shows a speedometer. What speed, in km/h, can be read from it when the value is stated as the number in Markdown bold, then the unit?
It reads **112.5** km/h
